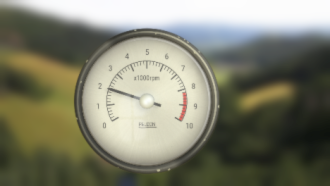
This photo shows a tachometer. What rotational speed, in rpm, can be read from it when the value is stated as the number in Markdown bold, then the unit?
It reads **2000** rpm
